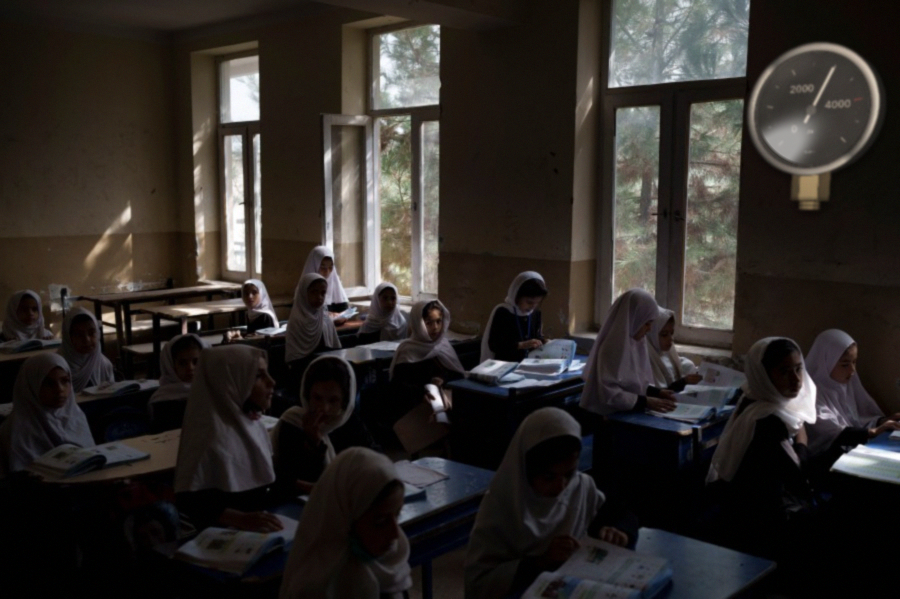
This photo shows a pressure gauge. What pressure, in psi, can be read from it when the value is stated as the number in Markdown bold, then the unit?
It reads **3000** psi
